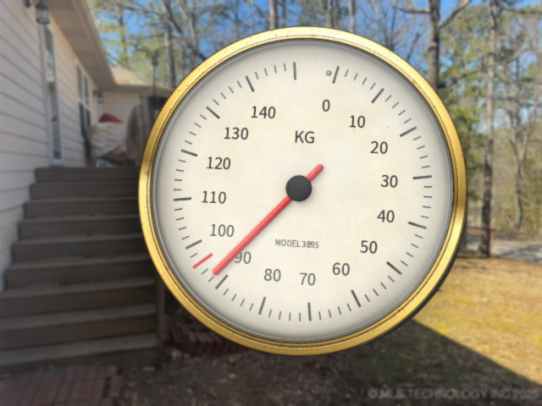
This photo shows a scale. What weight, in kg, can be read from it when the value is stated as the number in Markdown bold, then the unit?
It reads **92** kg
